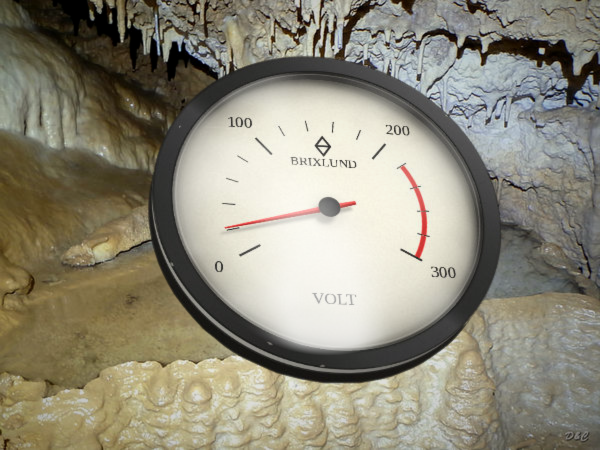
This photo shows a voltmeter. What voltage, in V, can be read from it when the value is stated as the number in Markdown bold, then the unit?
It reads **20** V
